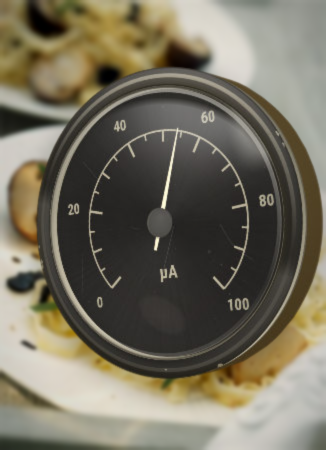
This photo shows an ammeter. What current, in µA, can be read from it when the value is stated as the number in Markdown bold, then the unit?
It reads **55** µA
